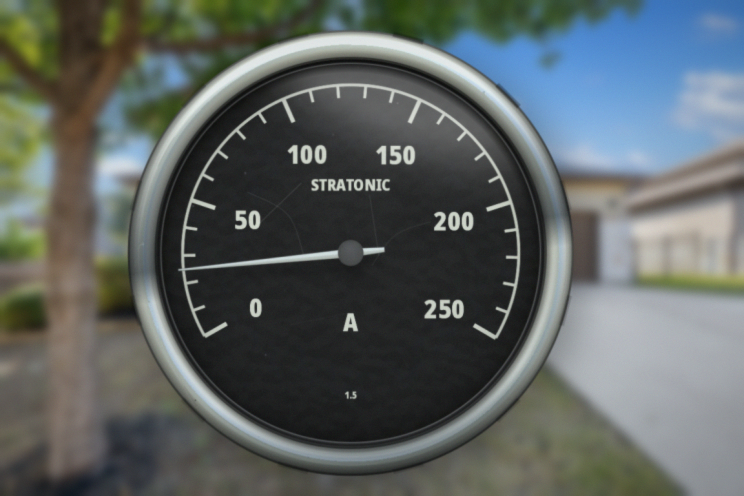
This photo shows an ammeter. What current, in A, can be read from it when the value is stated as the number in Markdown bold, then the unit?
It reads **25** A
